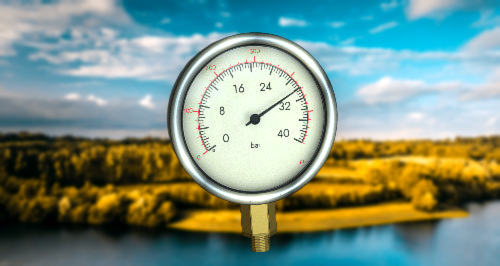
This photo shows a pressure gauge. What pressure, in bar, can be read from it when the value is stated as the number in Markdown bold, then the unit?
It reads **30** bar
